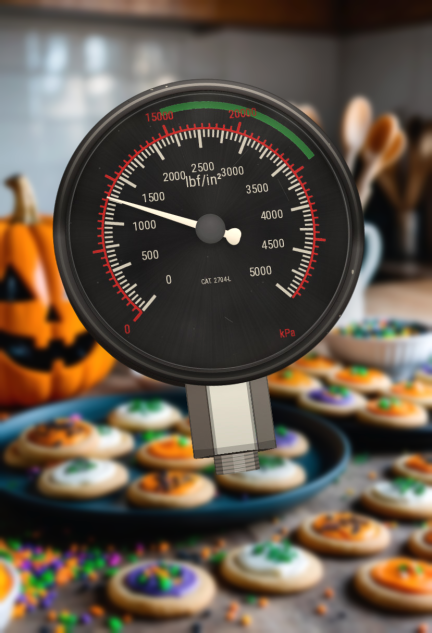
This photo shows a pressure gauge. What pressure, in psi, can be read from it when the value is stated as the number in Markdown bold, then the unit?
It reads **1250** psi
